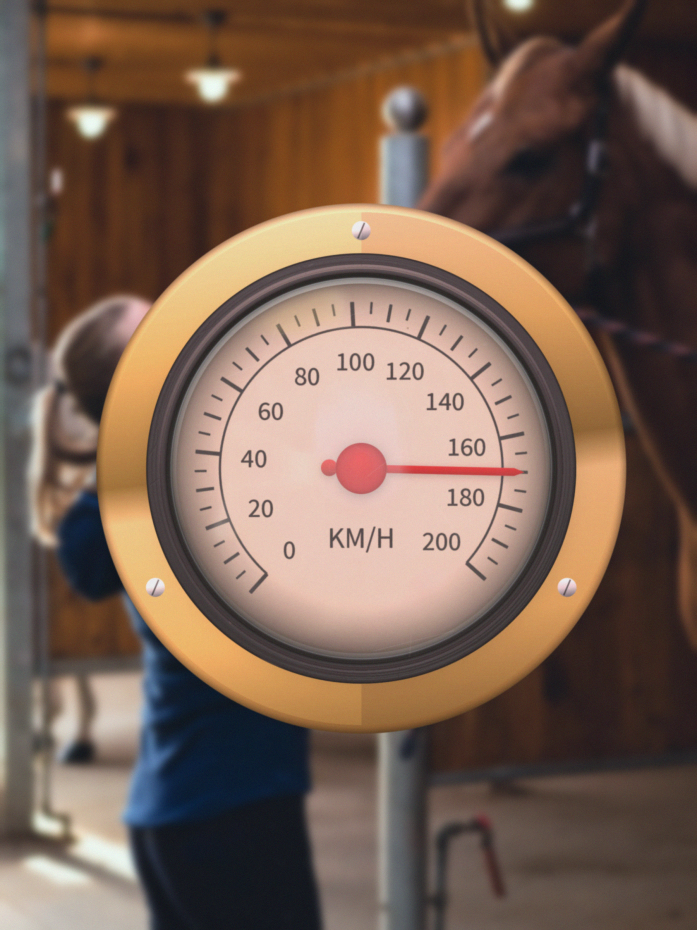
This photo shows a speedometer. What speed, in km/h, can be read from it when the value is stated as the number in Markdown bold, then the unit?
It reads **170** km/h
